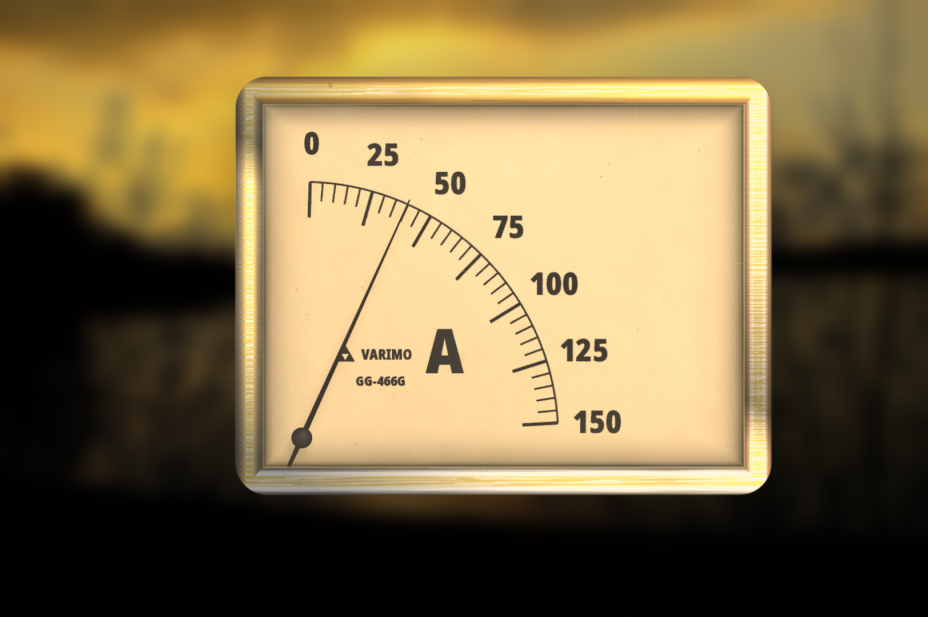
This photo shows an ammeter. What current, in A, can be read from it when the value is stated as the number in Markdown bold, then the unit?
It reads **40** A
